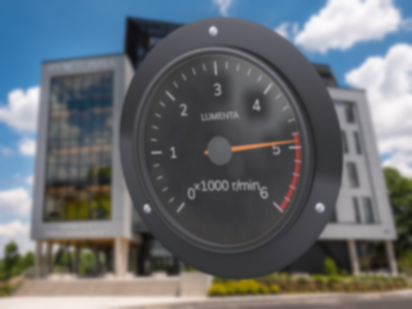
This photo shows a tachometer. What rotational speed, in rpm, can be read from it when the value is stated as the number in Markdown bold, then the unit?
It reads **4900** rpm
